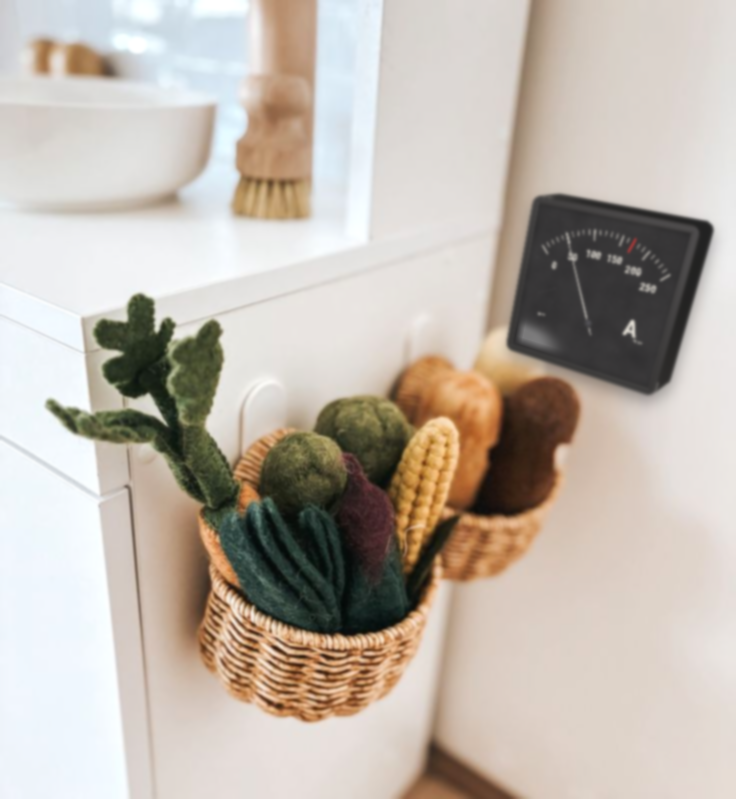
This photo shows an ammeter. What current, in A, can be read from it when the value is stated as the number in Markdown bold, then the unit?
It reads **50** A
